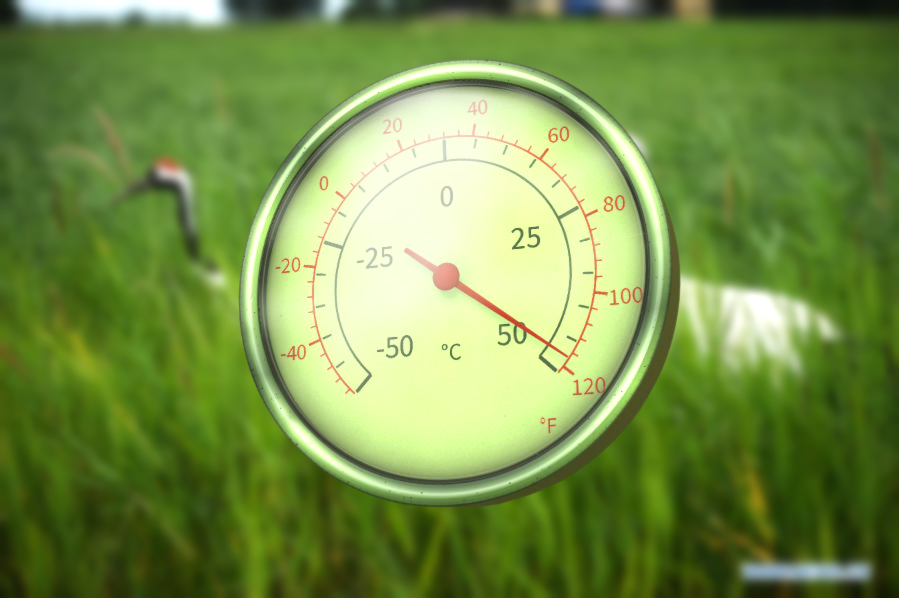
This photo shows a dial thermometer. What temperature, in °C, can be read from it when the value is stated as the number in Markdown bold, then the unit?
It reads **47.5** °C
